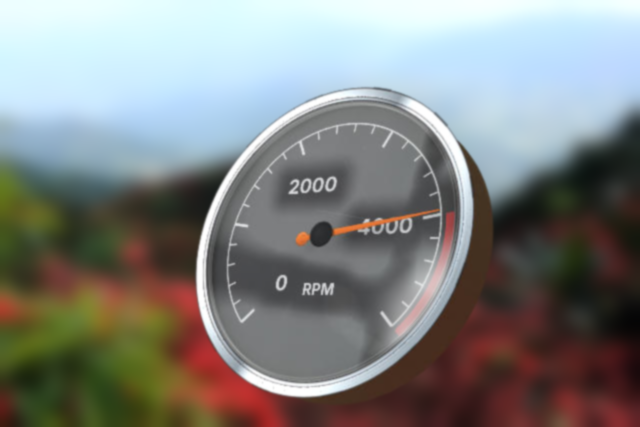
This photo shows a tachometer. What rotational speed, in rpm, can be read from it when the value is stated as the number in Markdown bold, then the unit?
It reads **4000** rpm
